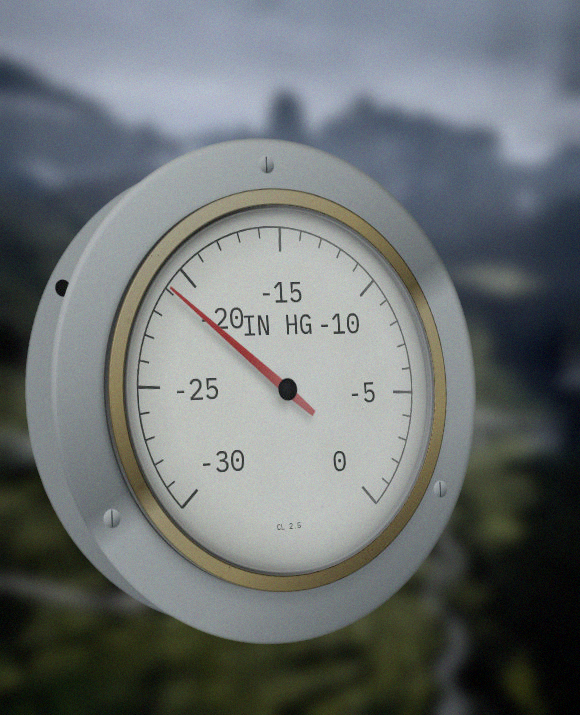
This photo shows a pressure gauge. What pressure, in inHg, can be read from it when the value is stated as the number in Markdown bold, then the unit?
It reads **-21** inHg
